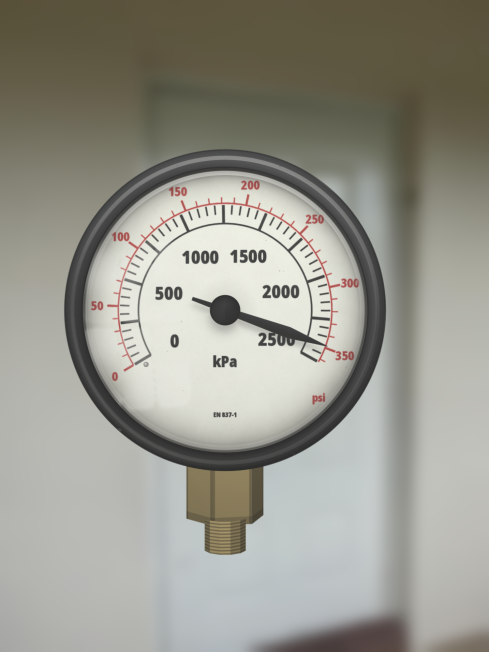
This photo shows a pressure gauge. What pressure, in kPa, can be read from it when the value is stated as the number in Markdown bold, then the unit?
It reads **2400** kPa
